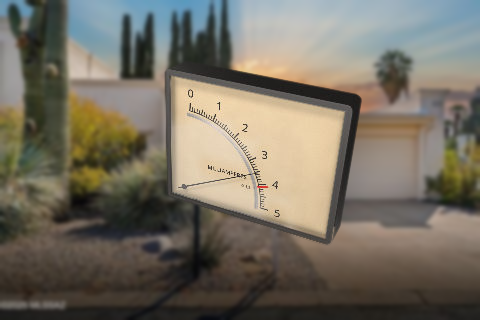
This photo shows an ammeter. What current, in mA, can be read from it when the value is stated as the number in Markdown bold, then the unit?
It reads **3.5** mA
